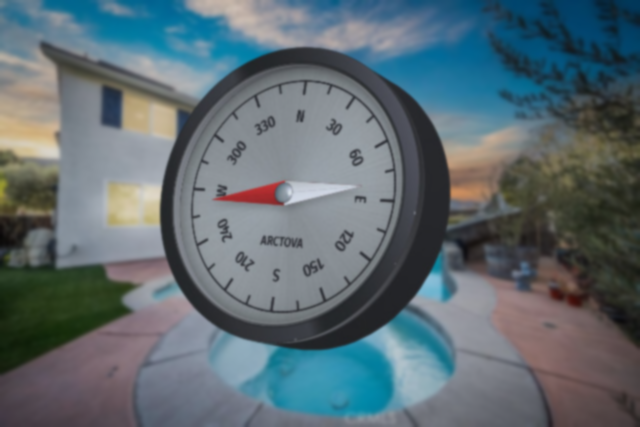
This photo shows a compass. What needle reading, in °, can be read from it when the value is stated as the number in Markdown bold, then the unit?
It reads **262.5** °
